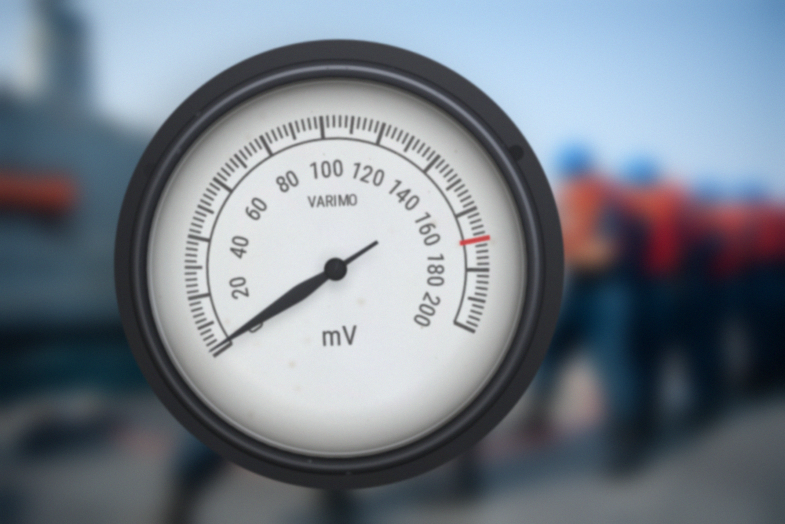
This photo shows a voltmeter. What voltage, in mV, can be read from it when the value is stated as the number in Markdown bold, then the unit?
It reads **2** mV
